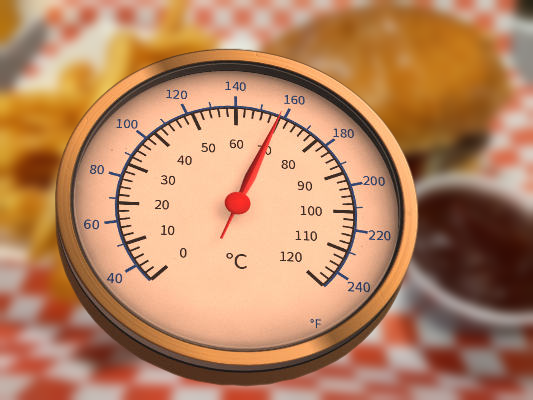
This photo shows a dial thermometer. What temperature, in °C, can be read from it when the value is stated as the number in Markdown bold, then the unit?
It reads **70** °C
